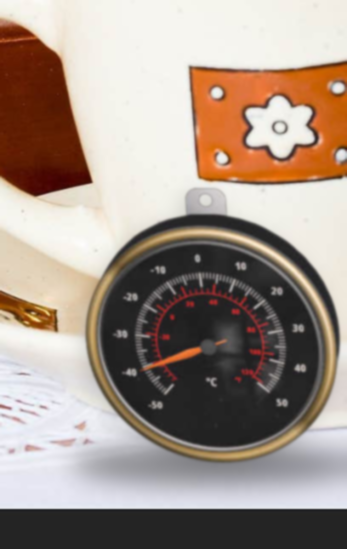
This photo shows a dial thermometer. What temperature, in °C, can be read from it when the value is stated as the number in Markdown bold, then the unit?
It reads **-40** °C
